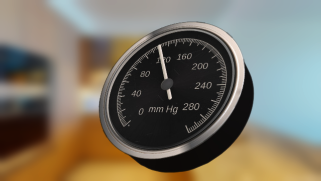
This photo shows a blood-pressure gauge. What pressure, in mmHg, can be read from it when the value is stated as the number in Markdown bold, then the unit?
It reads **120** mmHg
